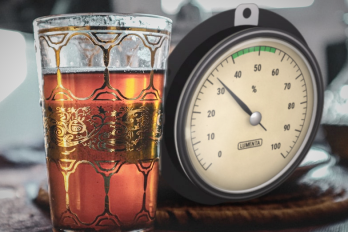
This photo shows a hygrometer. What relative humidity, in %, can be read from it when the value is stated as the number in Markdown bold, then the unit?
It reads **32** %
